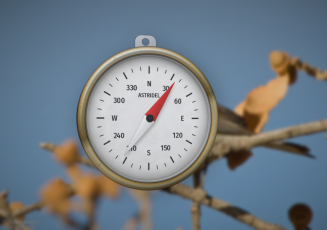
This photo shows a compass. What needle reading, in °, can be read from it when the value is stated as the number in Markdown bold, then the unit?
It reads **35** °
